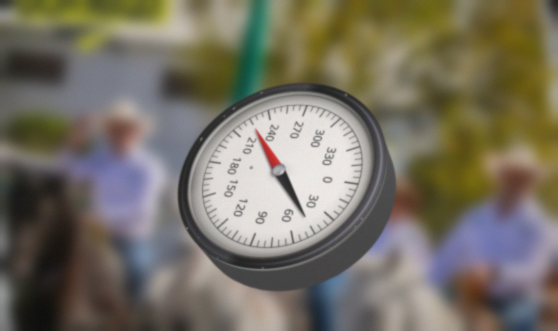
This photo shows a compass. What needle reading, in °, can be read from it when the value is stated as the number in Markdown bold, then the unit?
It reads **225** °
